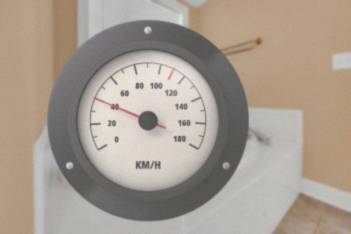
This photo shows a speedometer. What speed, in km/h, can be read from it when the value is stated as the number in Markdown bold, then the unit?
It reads **40** km/h
